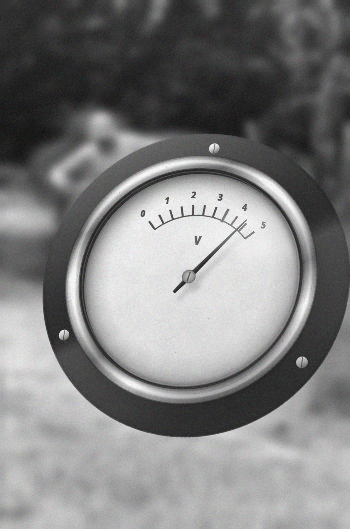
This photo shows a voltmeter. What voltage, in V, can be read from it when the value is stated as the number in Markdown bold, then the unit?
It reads **4.5** V
